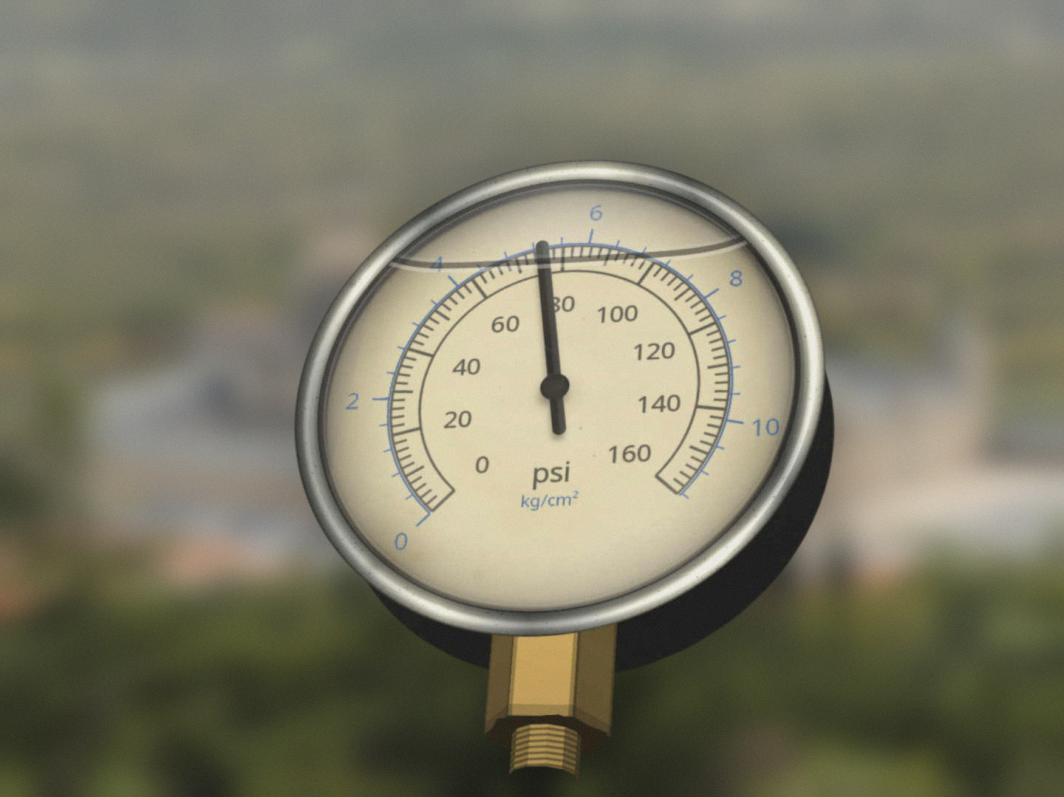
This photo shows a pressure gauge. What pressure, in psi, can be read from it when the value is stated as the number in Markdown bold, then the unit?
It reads **76** psi
